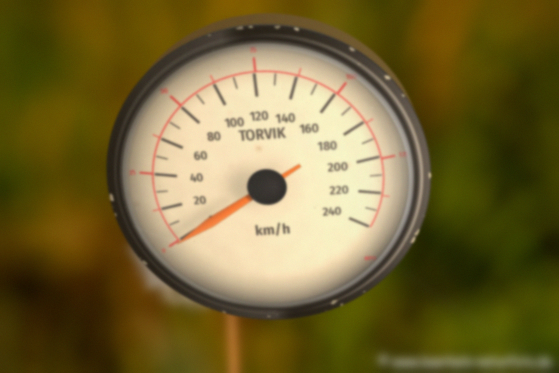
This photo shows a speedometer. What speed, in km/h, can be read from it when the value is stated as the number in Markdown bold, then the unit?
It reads **0** km/h
